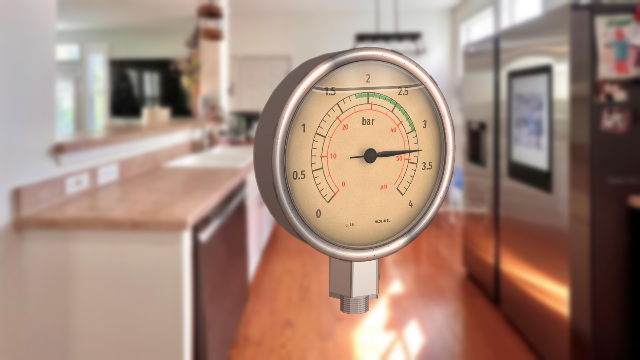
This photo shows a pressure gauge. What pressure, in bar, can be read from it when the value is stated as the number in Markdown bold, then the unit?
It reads **3.3** bar
